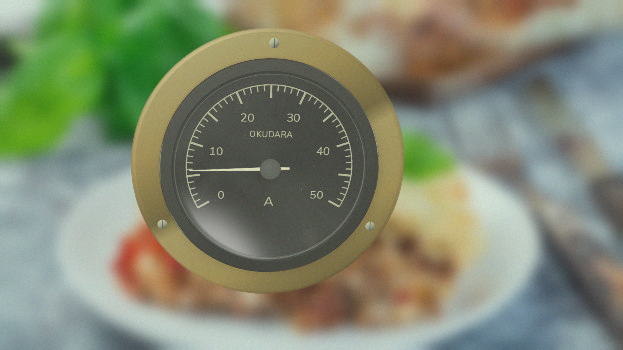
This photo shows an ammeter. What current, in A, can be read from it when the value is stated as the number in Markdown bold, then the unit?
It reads **6** A
